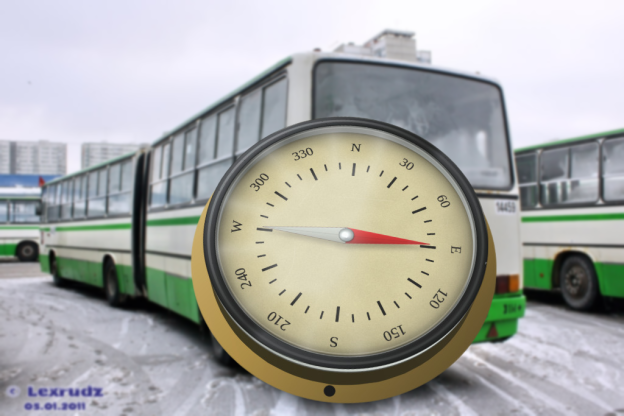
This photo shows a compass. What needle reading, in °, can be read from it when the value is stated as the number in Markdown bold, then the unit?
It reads **90** °
